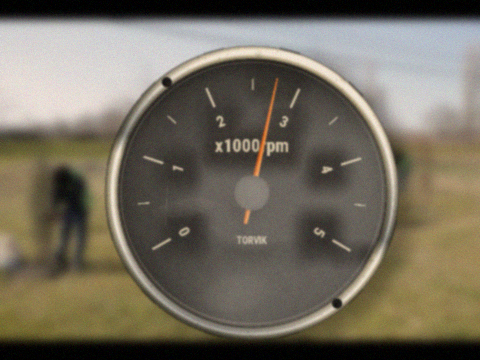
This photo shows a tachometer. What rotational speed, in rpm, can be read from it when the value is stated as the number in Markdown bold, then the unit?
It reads **2750** rpm
